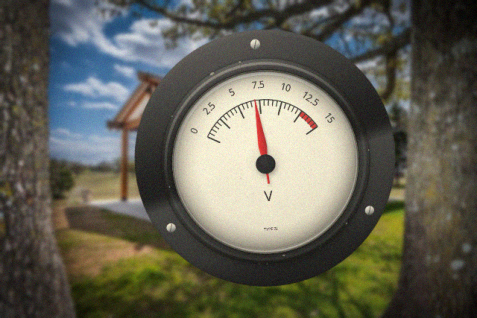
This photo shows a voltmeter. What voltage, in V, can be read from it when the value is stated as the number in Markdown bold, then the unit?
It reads **7** V
